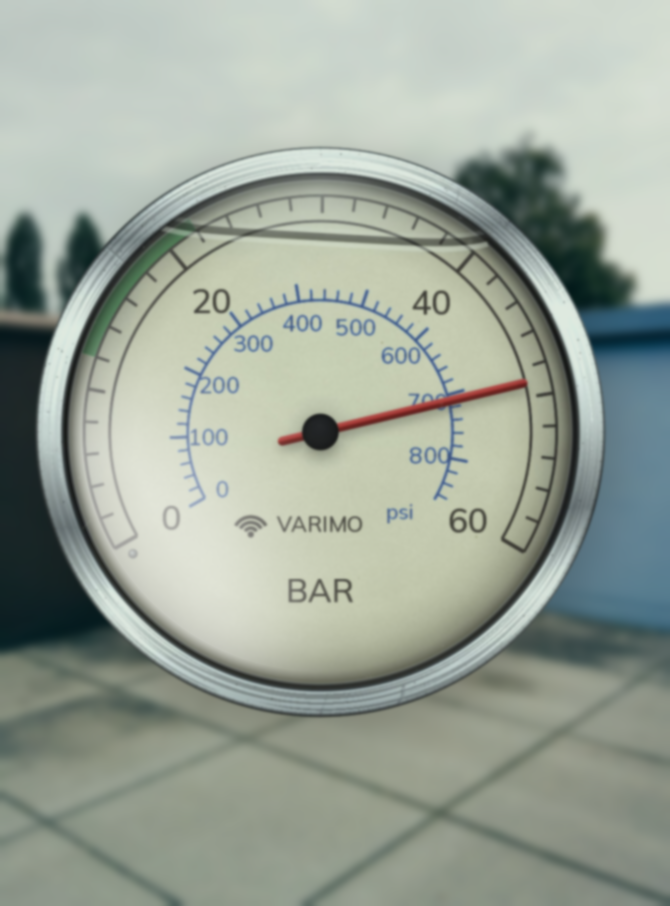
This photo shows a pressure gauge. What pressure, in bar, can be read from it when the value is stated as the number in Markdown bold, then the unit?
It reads **49** bar
